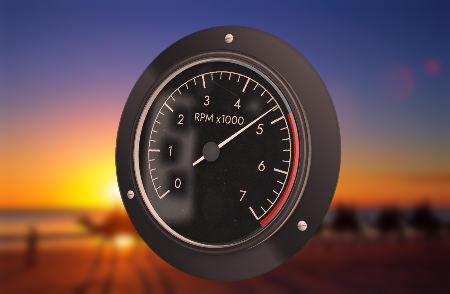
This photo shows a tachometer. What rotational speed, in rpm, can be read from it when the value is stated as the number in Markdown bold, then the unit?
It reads **4800** rpm
